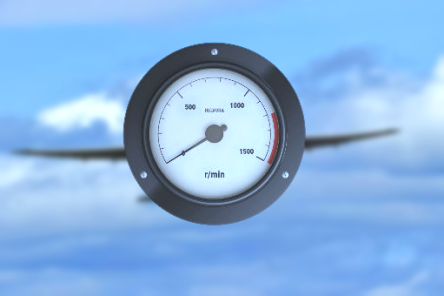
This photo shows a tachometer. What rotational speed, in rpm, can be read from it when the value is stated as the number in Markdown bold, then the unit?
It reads **0** rpm
